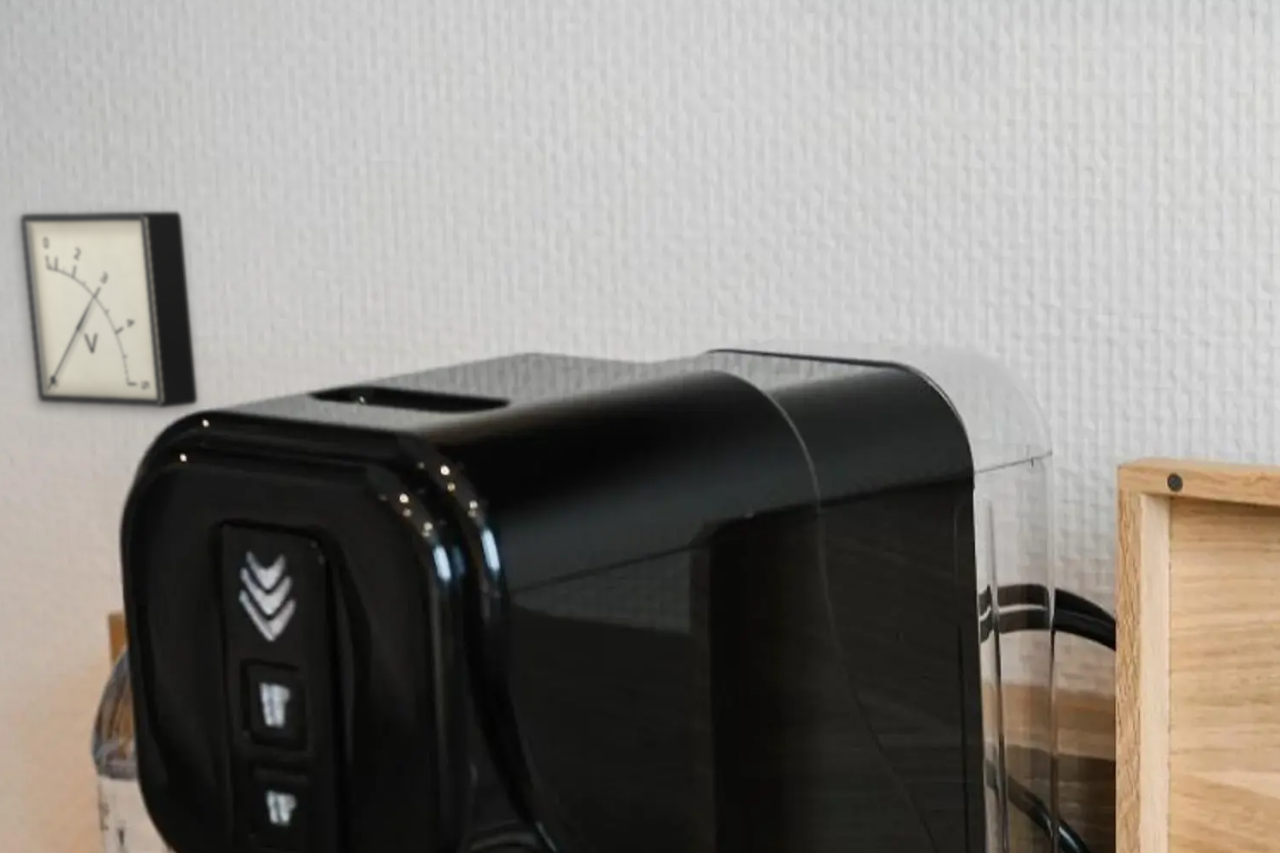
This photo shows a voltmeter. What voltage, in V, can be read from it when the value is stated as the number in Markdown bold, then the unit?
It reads **3** V
